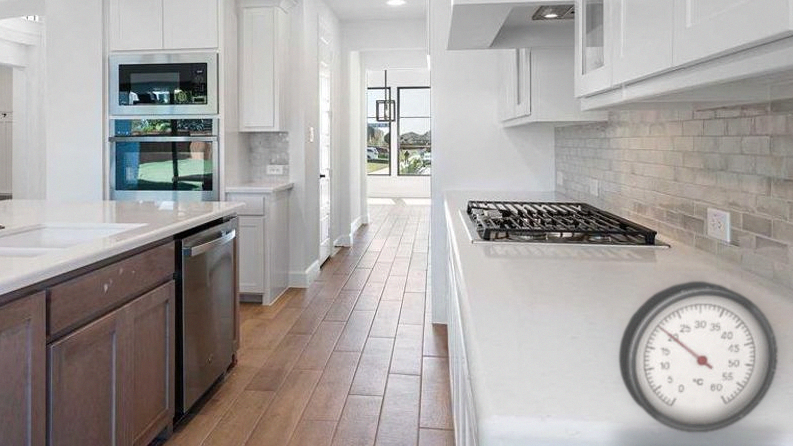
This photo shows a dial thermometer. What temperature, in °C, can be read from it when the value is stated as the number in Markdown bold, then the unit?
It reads **20** °C
